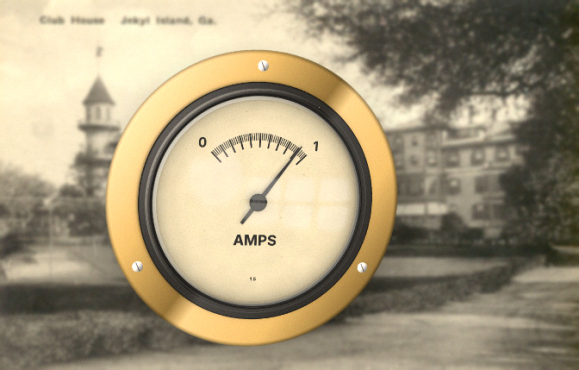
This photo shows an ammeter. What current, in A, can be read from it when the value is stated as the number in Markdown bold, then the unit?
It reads **0.9** A
